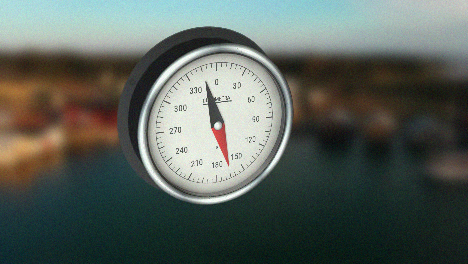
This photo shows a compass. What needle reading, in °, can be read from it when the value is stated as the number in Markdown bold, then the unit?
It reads **165** °
